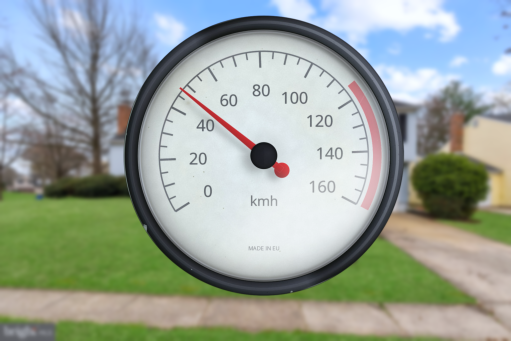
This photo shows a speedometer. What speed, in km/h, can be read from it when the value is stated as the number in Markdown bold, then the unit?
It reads **47.5** km/h
